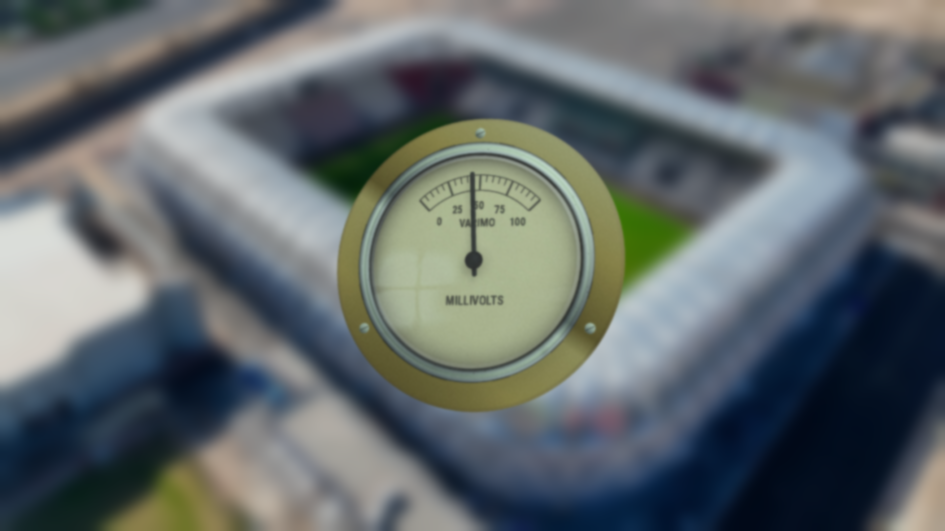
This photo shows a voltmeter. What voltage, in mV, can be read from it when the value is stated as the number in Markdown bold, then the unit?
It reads **45** mV
